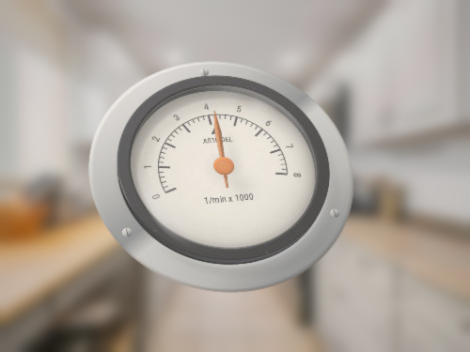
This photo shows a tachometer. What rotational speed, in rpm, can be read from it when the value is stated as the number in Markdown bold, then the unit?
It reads **4200** rpm
